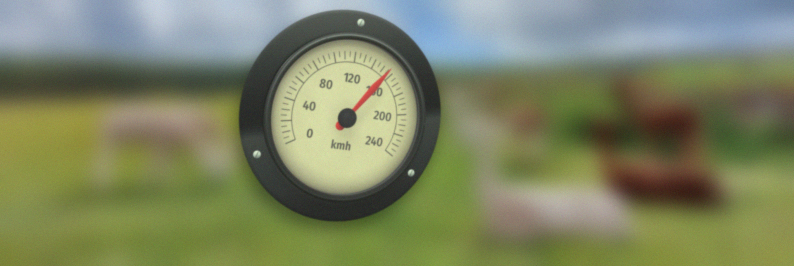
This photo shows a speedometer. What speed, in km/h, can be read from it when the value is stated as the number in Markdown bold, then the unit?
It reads **155** km/h
